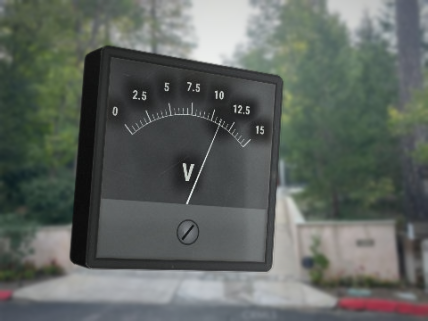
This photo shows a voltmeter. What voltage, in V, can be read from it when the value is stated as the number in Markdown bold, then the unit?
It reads **11** V
